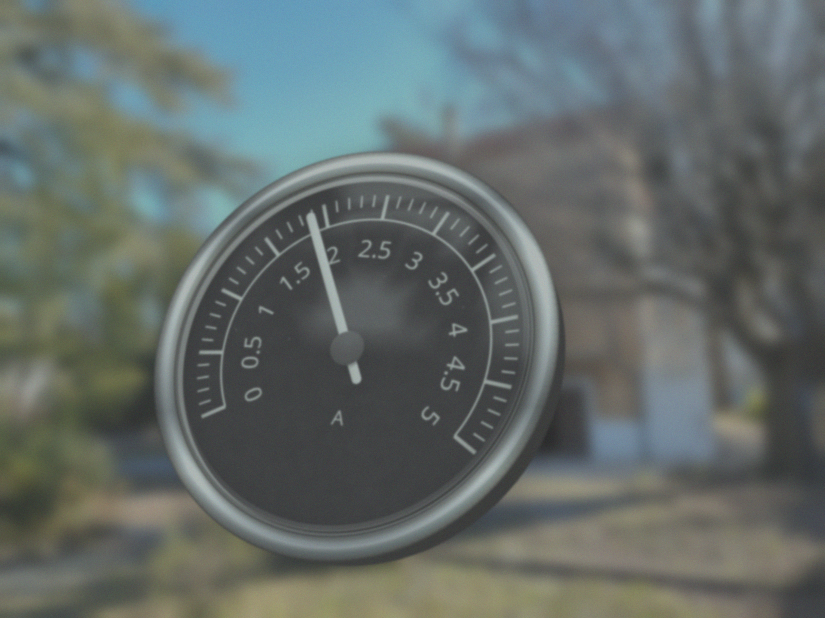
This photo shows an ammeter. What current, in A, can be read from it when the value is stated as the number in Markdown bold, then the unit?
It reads **1.9** A
